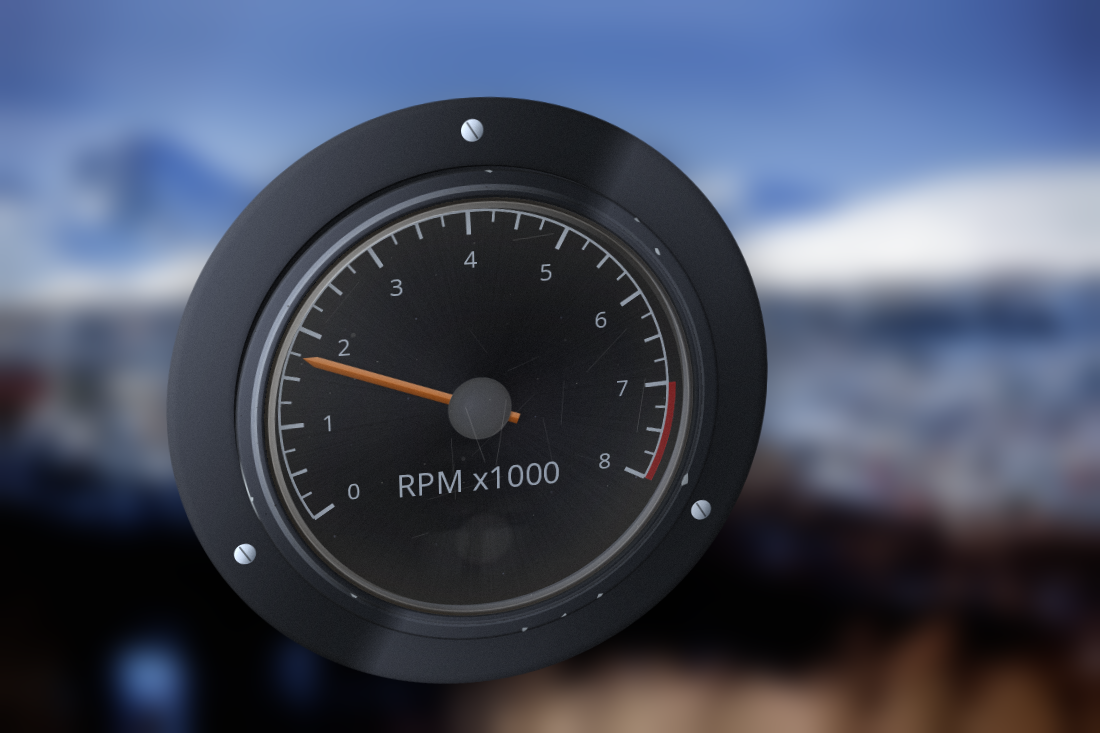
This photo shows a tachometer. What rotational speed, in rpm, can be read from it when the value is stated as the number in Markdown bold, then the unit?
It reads **1750** rpm
